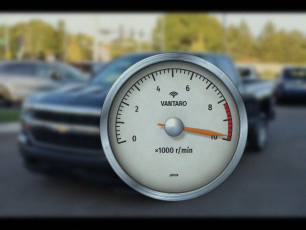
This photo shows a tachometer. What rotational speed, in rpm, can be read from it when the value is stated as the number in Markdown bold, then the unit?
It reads **9800** rpm
